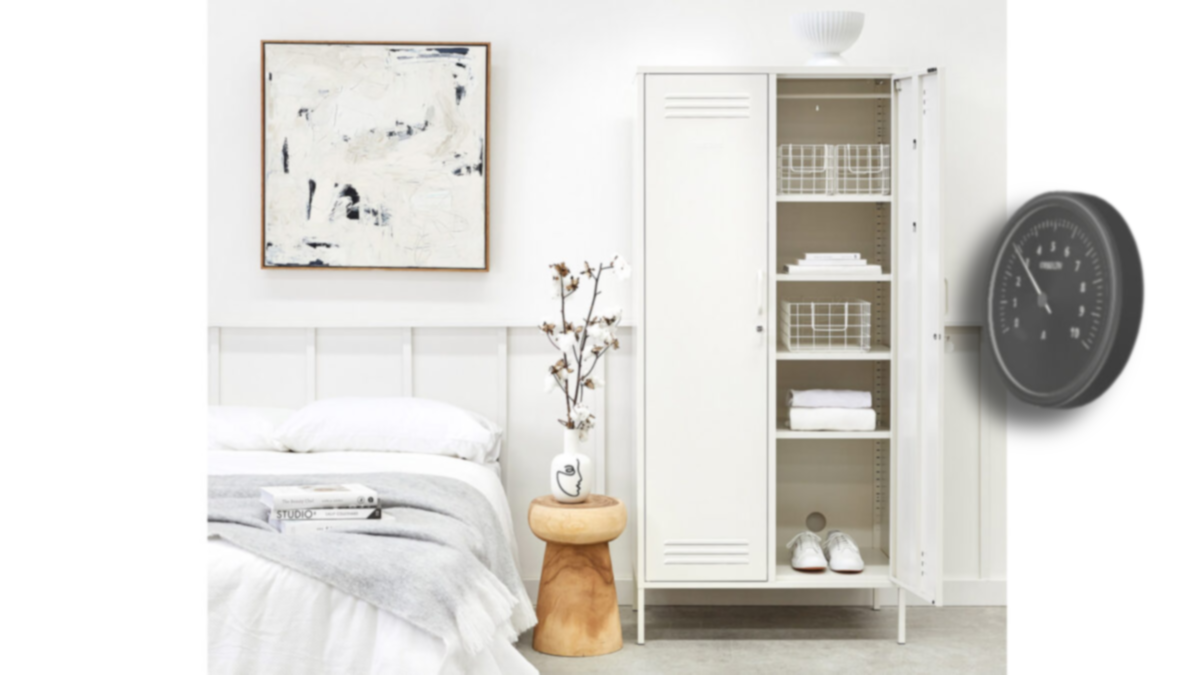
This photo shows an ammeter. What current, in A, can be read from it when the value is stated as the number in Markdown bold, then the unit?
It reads **3** A
